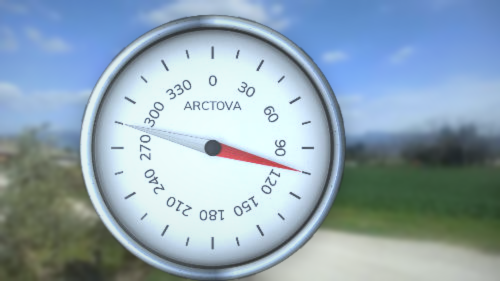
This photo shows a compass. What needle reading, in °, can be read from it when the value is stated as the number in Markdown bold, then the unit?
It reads **105** °
